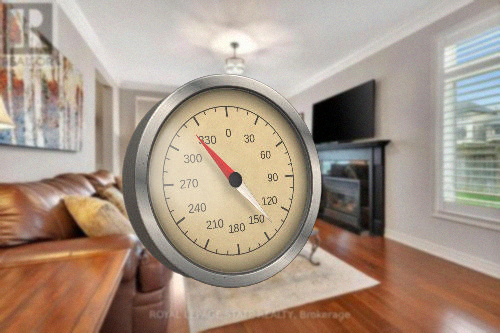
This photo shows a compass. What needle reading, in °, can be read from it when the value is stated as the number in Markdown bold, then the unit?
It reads **320** °
